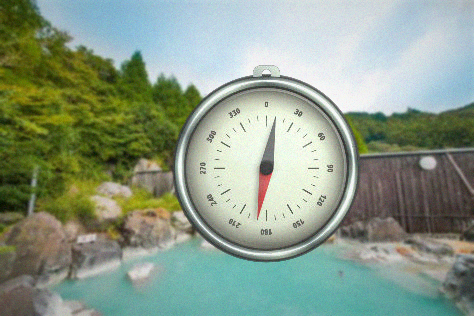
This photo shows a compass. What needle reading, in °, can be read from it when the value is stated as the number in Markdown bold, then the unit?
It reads **190** °
